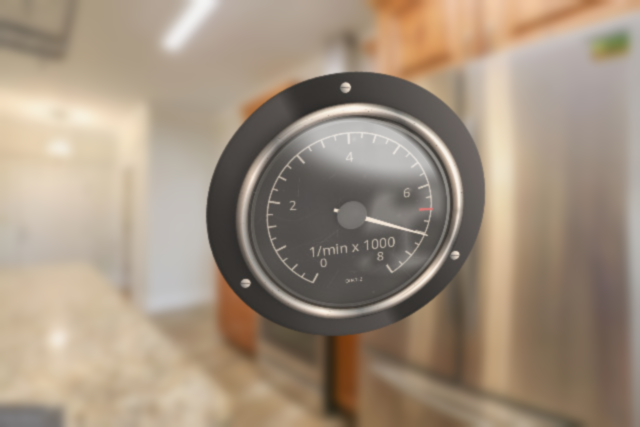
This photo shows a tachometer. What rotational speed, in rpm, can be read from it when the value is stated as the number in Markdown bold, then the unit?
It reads **7000** rpm
